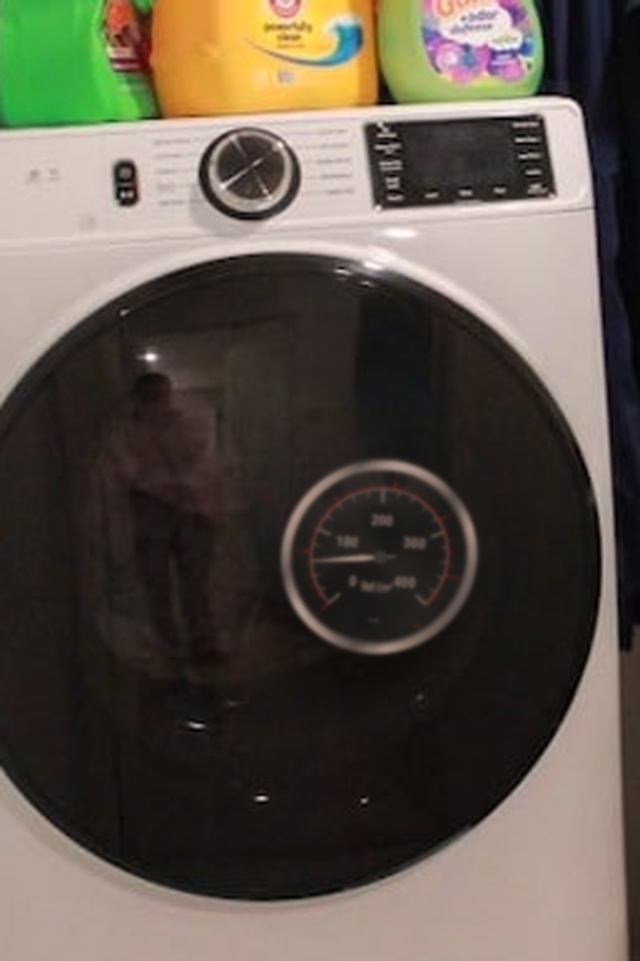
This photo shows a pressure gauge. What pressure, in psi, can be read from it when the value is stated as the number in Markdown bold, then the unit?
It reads **60** psi
